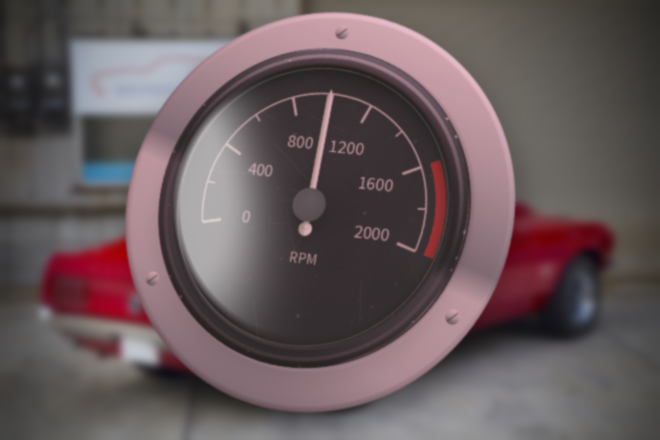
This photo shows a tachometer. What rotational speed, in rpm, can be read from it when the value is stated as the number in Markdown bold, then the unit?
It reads **1000** rpm
